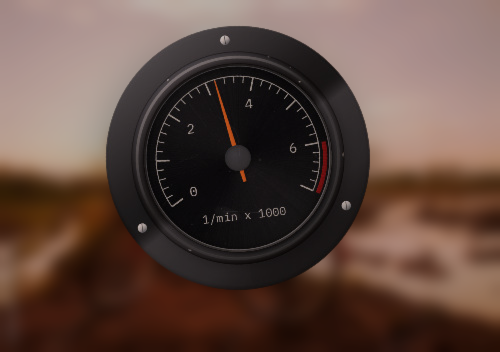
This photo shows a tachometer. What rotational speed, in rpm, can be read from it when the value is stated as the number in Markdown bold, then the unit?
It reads **3200** rpm
